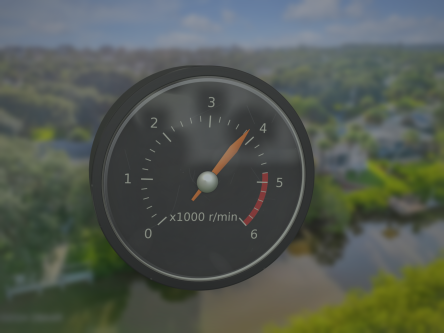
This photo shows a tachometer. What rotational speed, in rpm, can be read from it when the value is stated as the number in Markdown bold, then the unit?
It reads **3800** rpm
